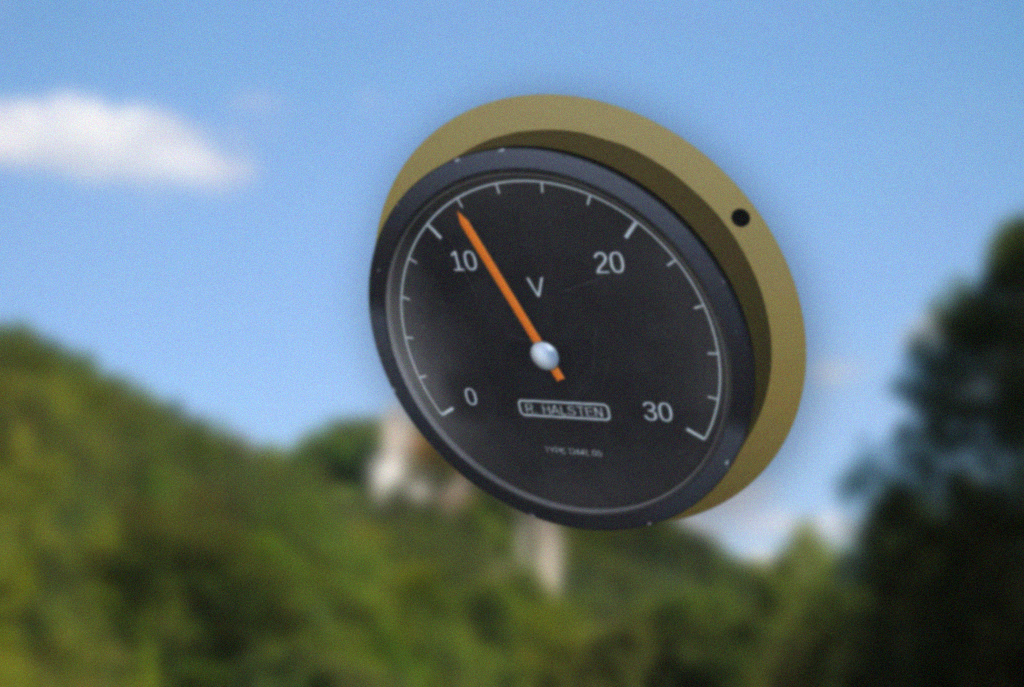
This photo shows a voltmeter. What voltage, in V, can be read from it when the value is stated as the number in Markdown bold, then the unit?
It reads **12** V
